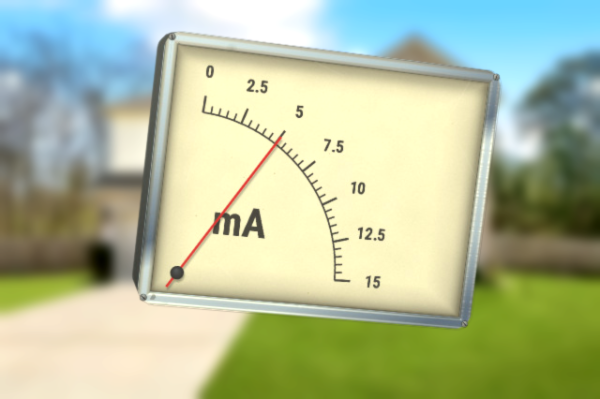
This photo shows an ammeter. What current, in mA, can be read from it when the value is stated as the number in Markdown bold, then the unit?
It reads **5** mA
